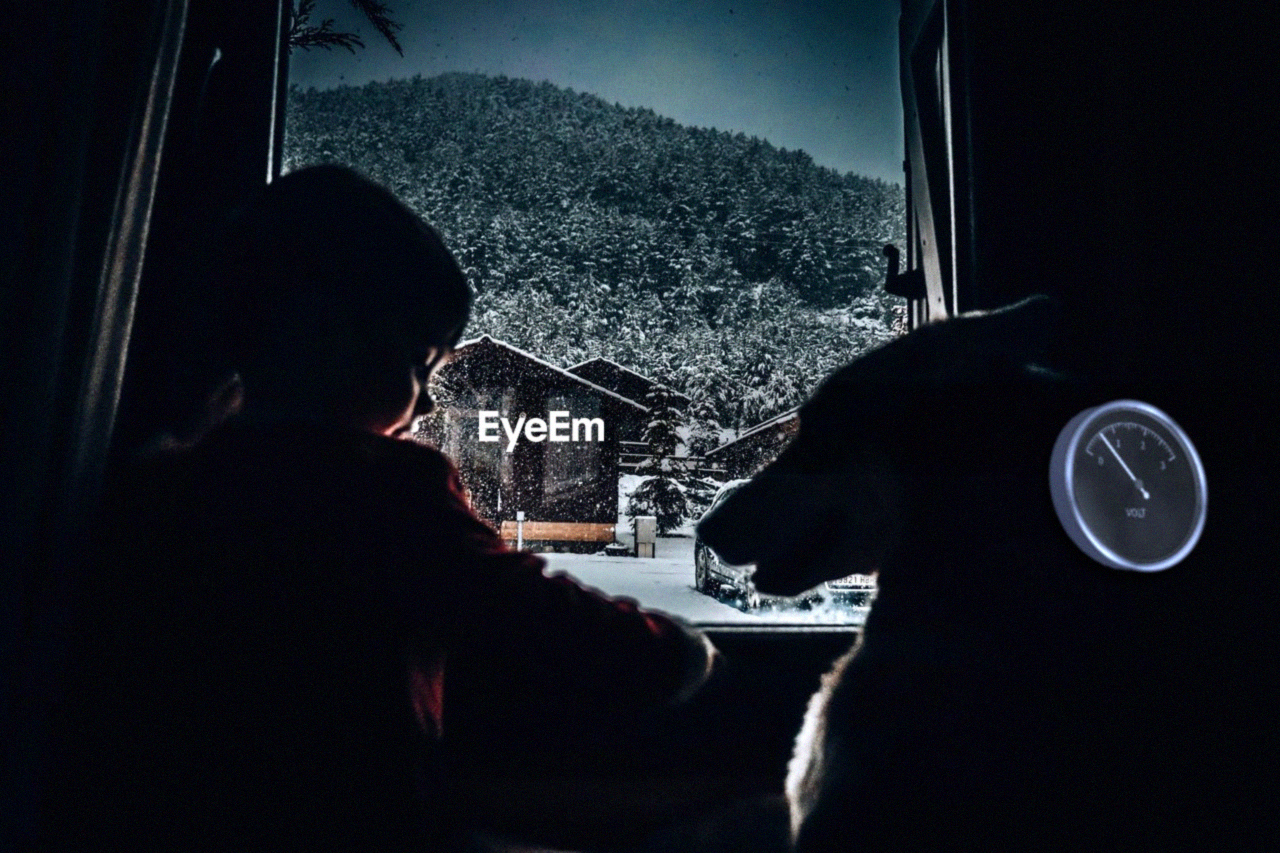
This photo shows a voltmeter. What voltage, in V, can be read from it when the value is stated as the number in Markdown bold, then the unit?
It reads **0.5** V
